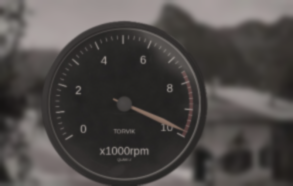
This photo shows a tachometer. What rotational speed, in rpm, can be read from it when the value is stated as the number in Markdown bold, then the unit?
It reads **9800** rpm
